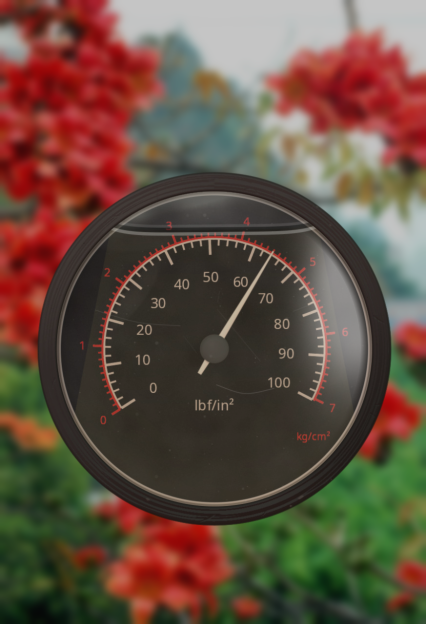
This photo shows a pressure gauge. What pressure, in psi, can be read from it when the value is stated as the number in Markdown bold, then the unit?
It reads **64** psi
